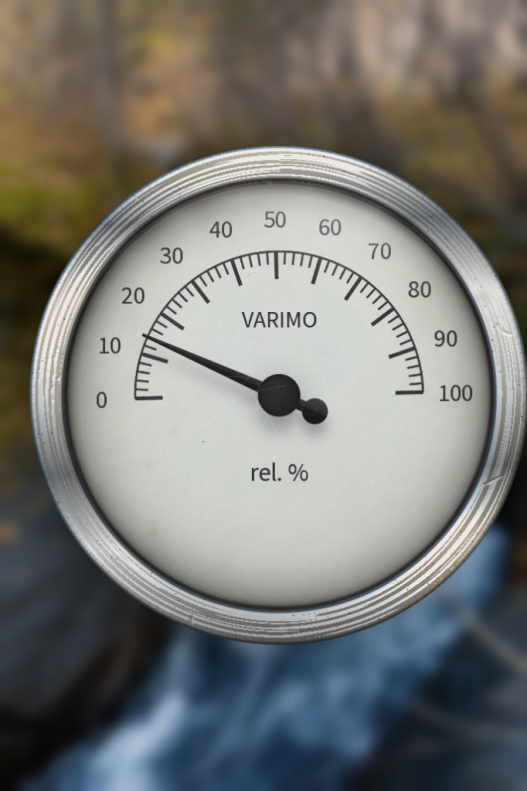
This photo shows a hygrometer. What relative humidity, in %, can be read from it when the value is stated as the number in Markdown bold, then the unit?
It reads **14** %
